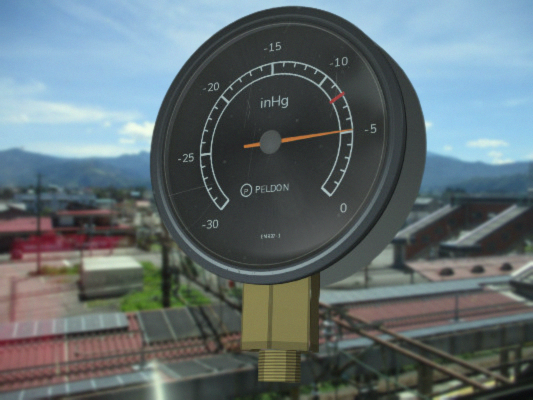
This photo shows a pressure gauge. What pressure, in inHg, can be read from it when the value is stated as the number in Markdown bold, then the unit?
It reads **-5** inHg
